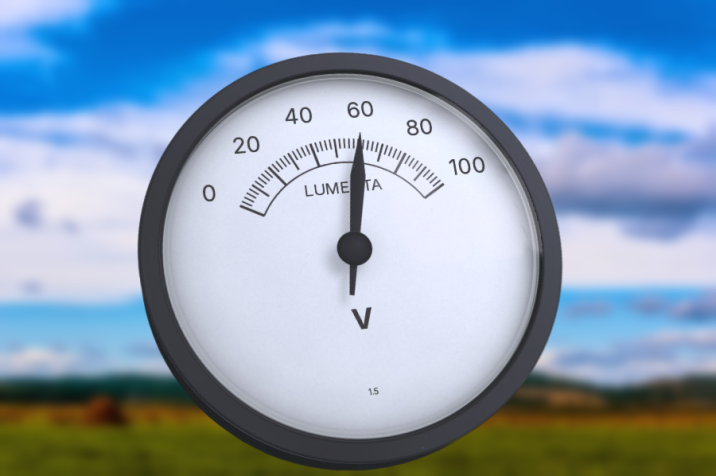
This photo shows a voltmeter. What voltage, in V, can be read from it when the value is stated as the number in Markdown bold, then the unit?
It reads **60** V
